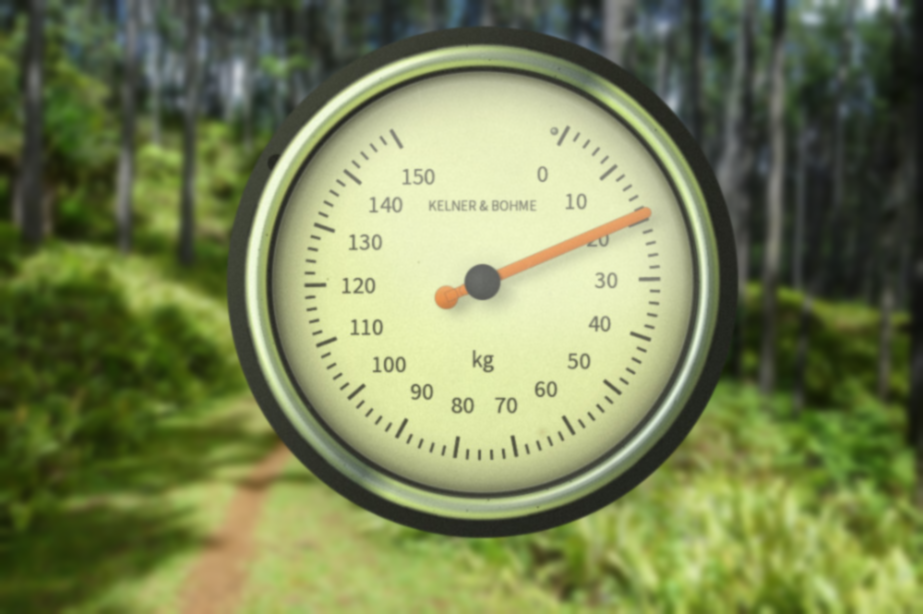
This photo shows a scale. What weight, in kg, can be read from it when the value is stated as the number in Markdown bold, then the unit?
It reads **19** kg
